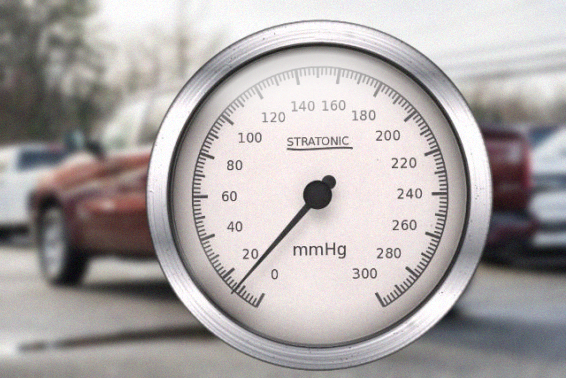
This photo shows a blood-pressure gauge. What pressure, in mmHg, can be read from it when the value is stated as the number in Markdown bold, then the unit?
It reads **12** mmHg
